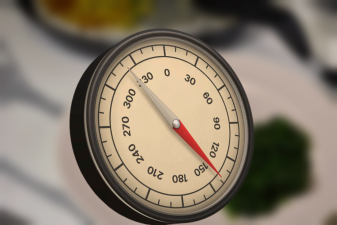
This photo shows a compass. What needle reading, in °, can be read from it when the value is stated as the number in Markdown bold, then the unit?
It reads **140** °
